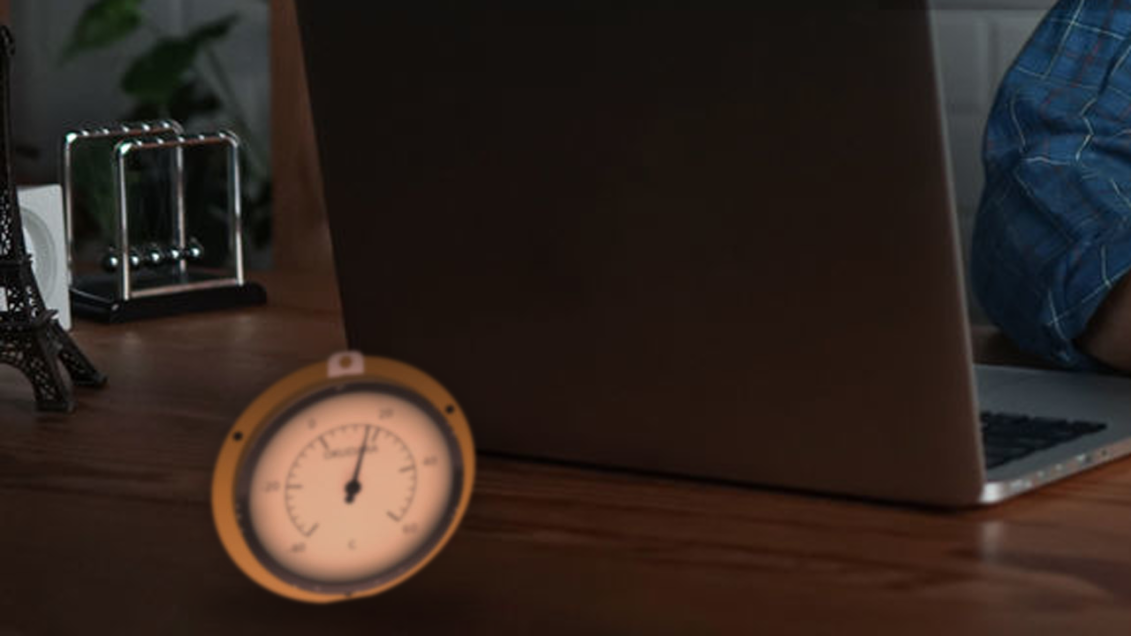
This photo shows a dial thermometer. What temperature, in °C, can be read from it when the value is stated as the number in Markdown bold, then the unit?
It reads **16** °C
